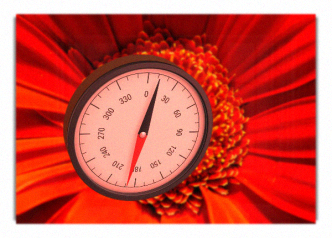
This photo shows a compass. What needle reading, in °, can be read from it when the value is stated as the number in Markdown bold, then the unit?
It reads **190** °
